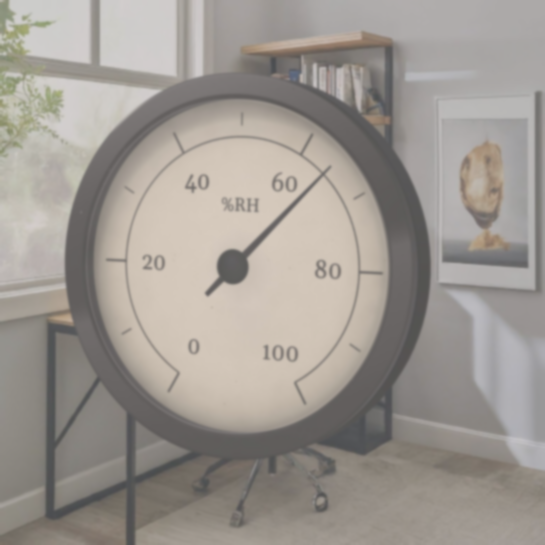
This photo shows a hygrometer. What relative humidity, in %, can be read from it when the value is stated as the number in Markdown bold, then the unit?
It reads **65** %
